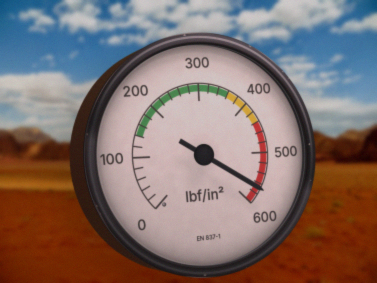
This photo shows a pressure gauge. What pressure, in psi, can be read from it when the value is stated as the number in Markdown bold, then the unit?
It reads **570** psi
